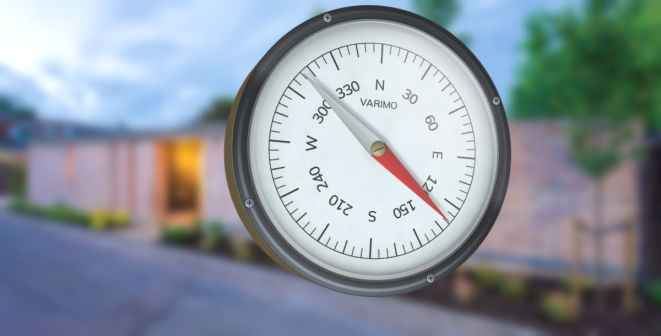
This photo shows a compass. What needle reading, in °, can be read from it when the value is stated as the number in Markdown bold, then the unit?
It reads **130** °
